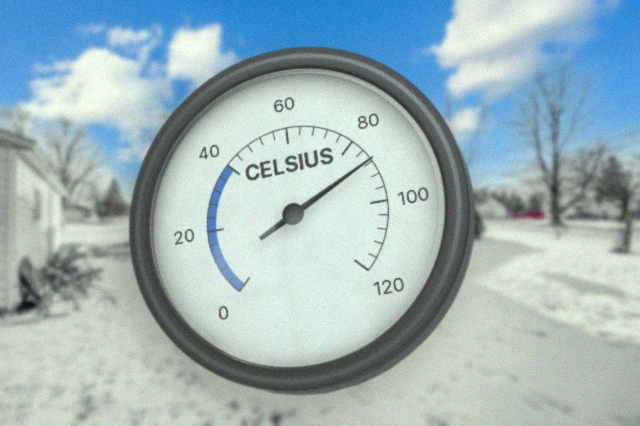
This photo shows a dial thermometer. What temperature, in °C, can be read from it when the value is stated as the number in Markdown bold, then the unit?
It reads **88** °C
